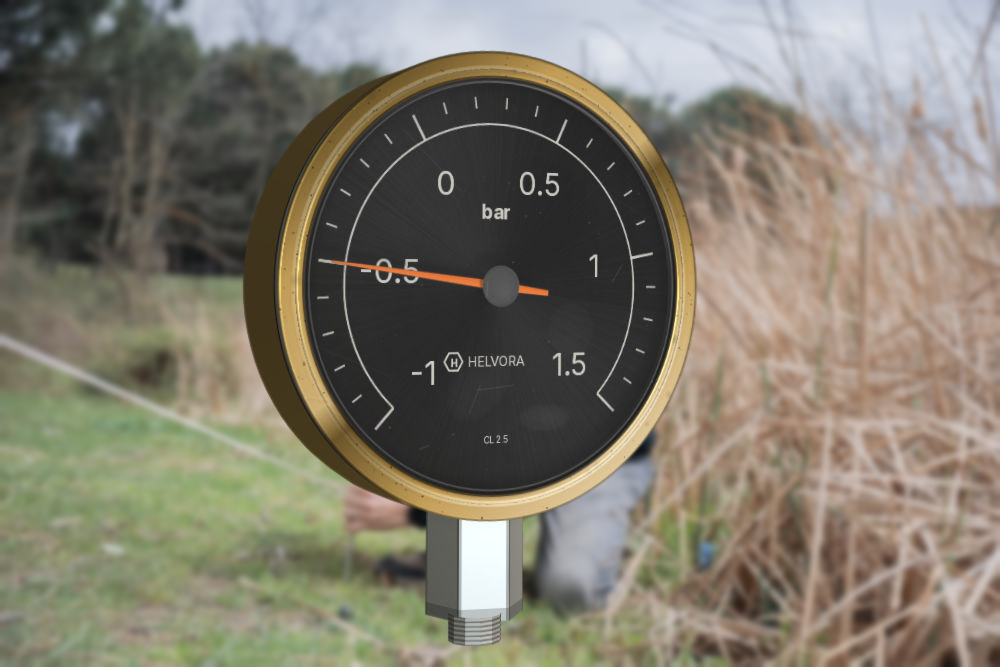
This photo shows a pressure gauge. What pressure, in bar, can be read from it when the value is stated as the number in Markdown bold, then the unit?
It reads **-0.5** bar
